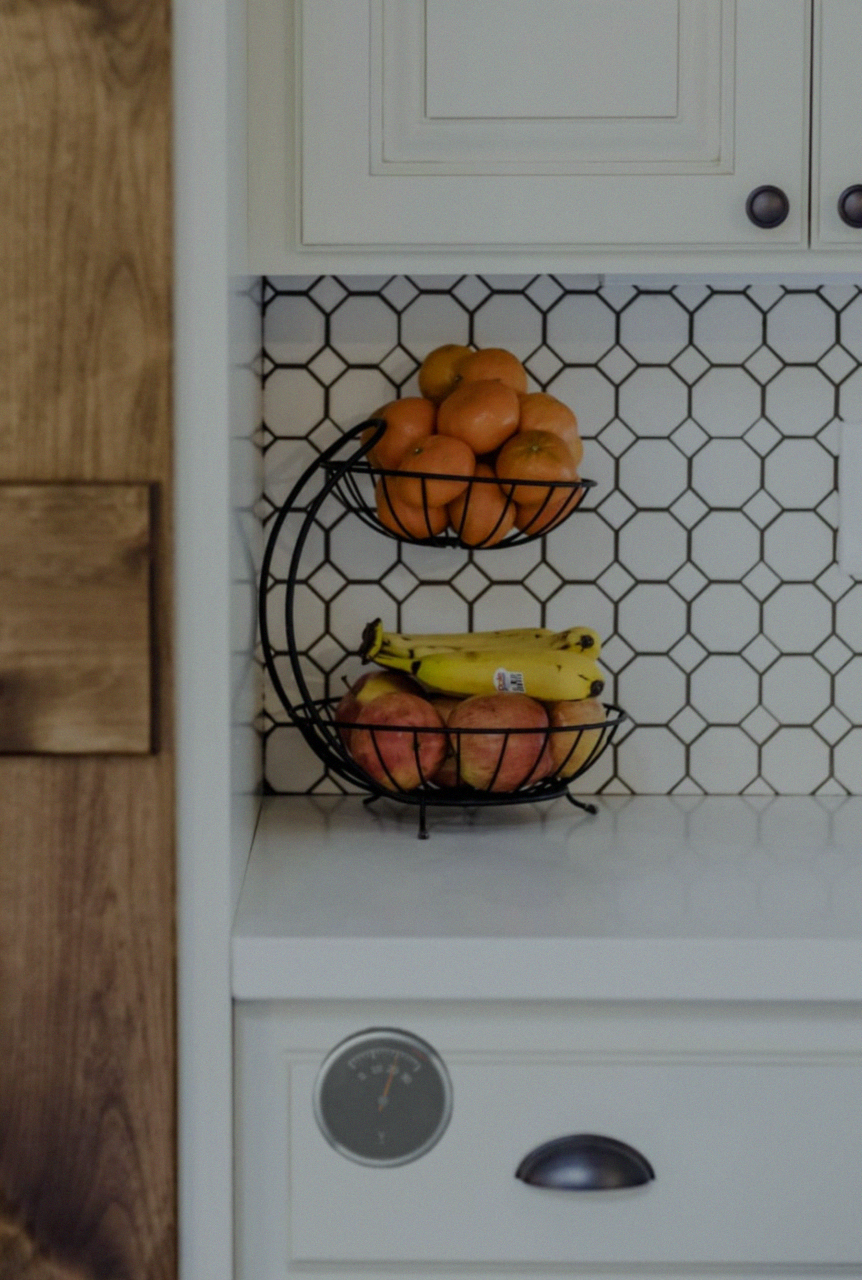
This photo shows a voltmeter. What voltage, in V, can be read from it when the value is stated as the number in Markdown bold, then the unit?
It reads **20** V
